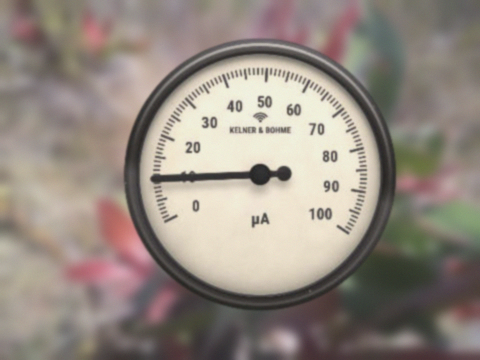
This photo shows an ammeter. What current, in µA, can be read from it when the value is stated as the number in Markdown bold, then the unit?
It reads **10** µA
